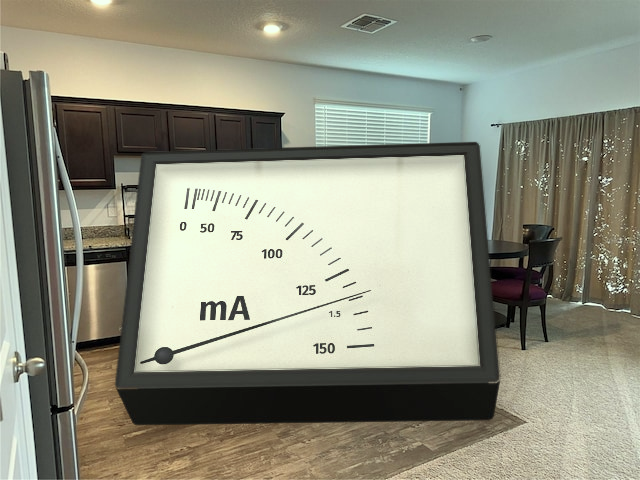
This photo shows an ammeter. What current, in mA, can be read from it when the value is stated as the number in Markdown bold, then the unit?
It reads **135** mA
